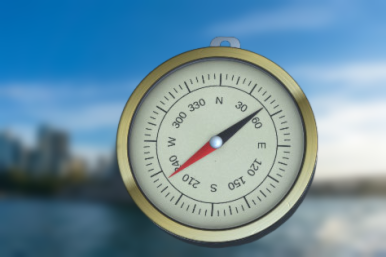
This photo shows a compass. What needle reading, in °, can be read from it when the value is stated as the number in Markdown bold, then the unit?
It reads **230** °
